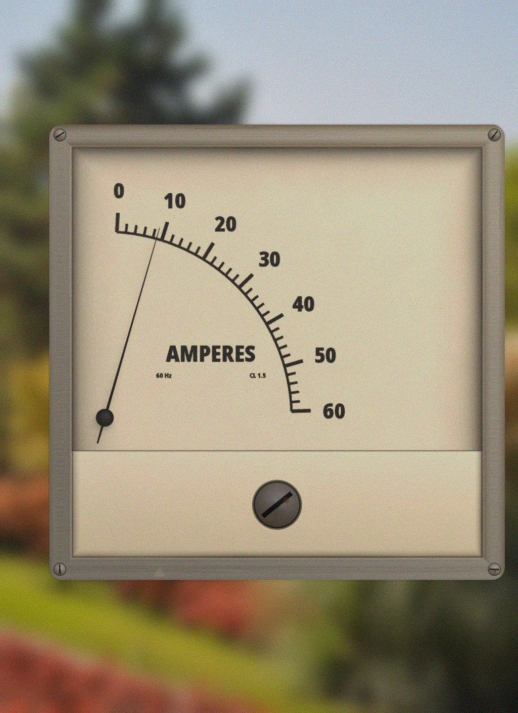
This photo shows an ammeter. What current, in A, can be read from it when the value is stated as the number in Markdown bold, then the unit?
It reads **9** A
